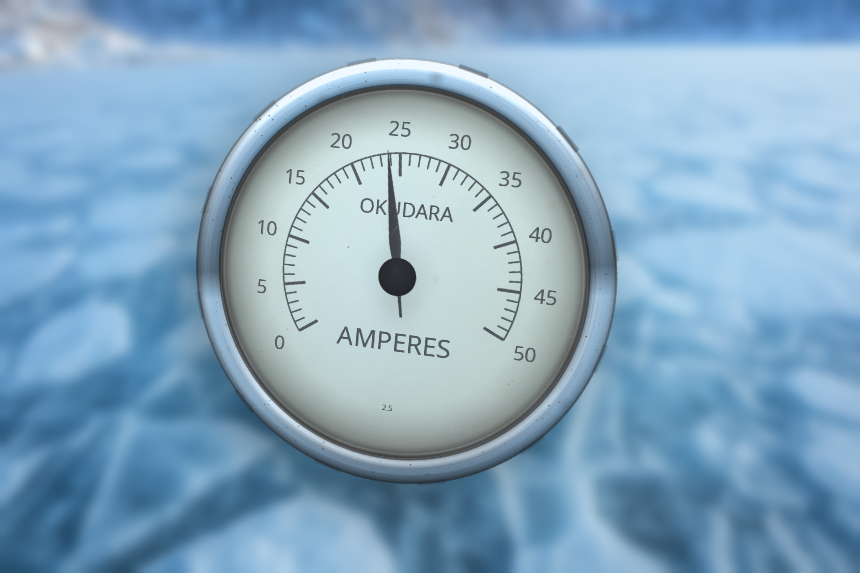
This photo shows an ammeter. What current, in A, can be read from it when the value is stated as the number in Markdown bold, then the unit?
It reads **24** A
